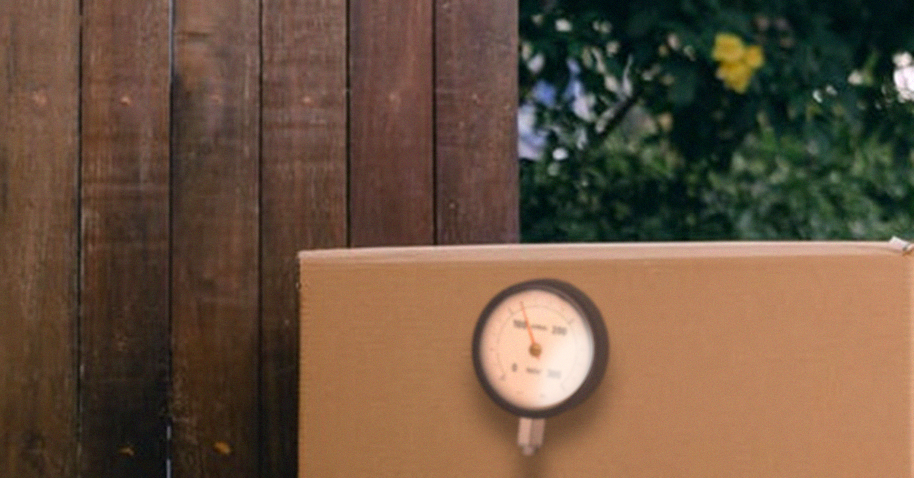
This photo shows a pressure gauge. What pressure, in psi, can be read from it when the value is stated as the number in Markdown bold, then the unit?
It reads **120** psi
